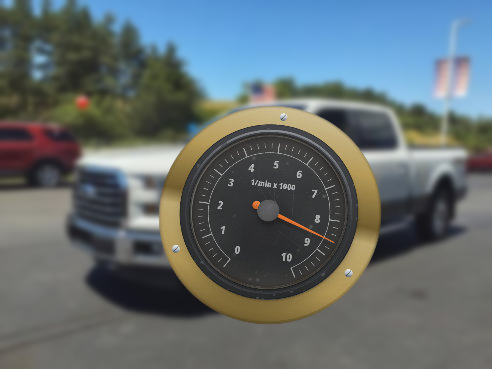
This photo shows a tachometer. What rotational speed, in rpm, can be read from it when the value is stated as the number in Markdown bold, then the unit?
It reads **8600** rpm
